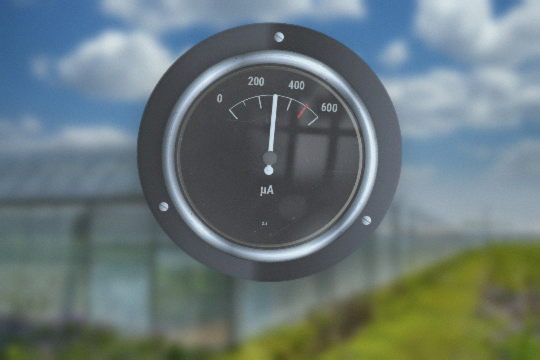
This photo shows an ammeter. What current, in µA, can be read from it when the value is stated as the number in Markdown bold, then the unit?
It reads **300** µA
